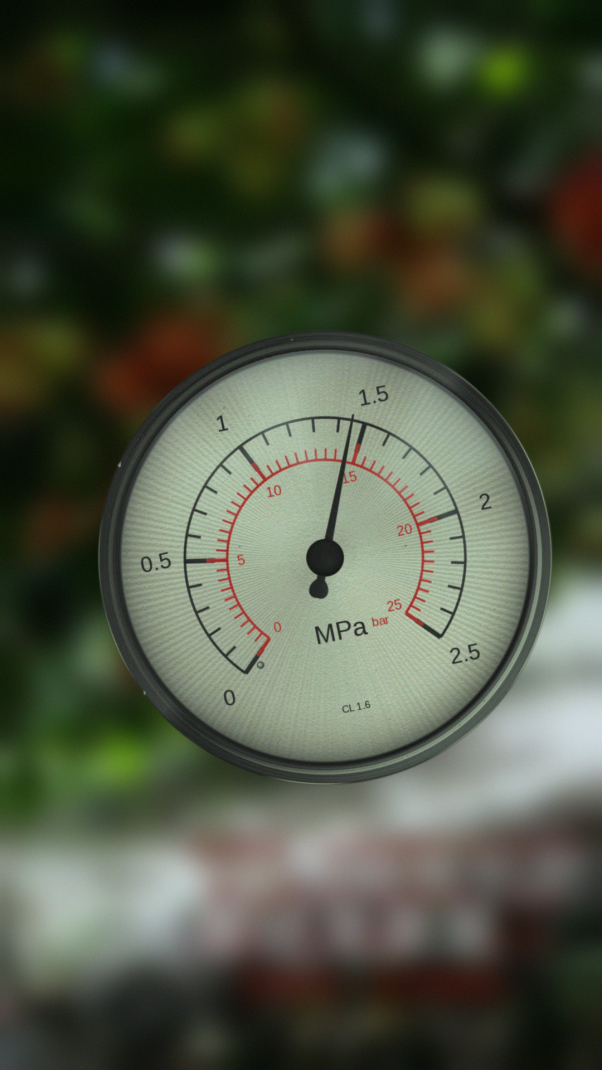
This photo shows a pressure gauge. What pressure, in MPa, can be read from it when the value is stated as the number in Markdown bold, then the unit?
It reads **1.45** MPa
